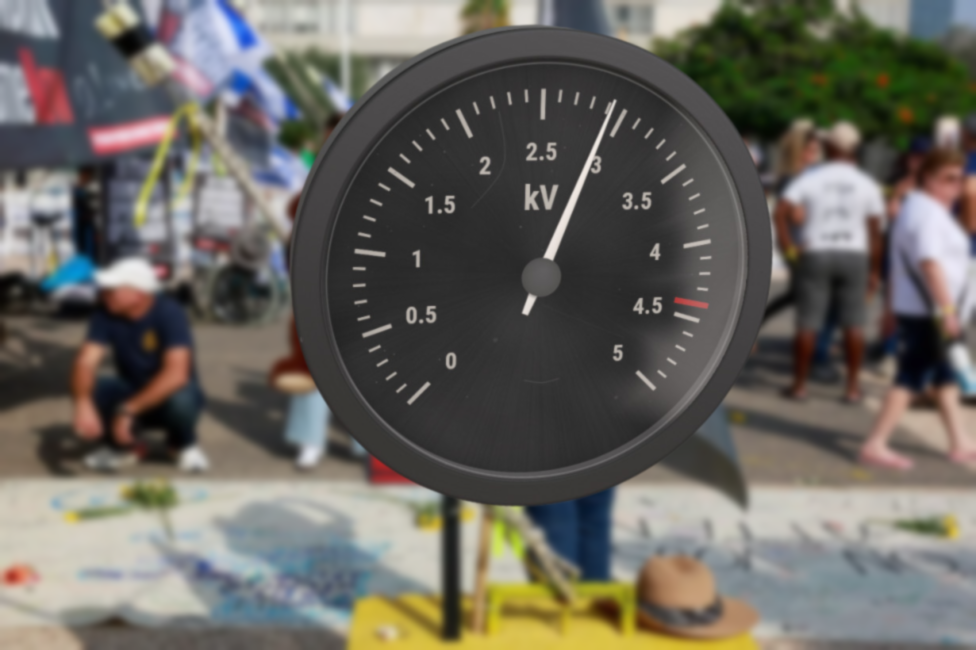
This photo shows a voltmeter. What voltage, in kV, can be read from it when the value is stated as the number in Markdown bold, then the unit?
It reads **2.9** kV
